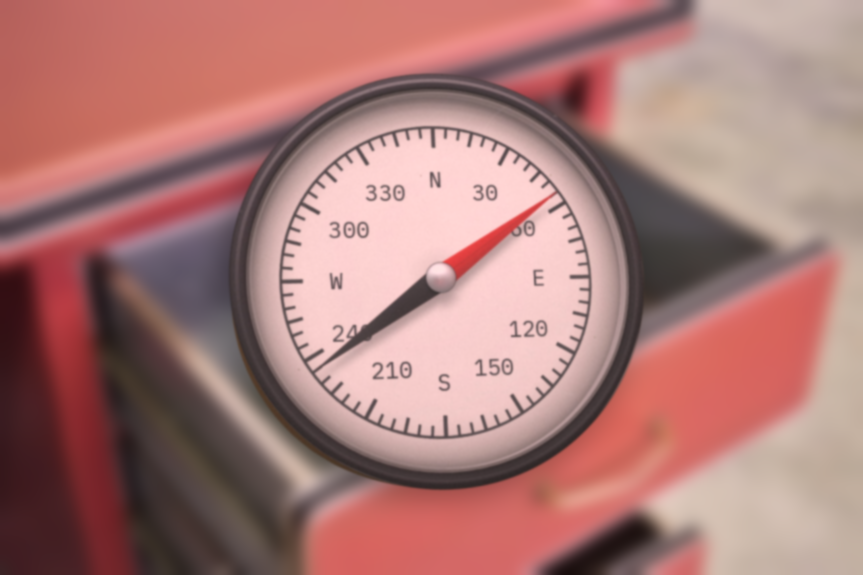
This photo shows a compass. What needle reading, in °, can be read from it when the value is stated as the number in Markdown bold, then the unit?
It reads **55** °
